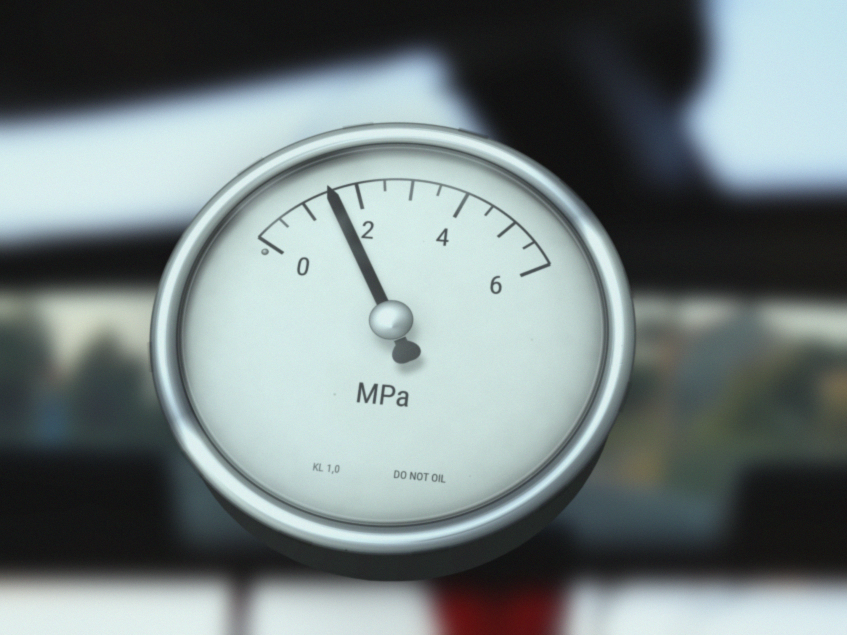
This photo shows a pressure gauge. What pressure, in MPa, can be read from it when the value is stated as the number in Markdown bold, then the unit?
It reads **1.5** MPa
